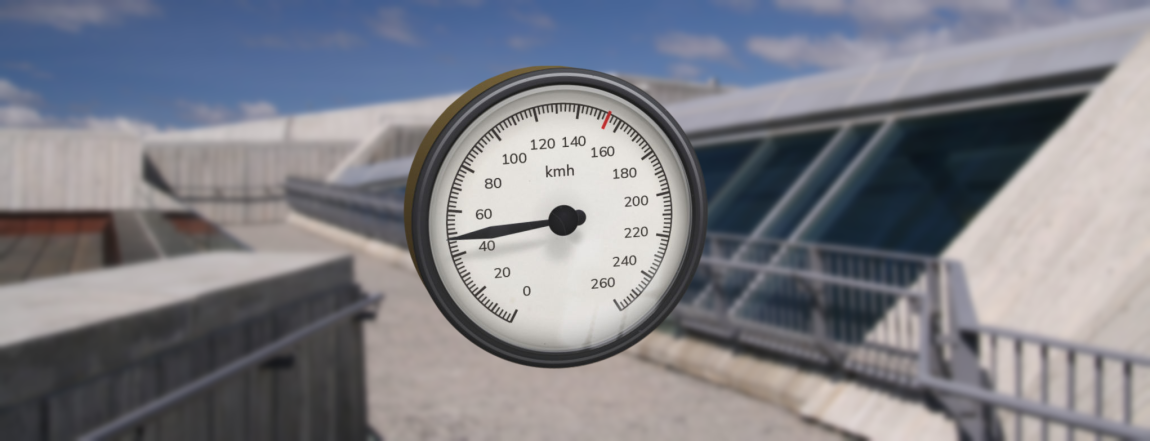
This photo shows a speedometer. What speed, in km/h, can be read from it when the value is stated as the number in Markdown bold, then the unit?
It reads **48** km/h
